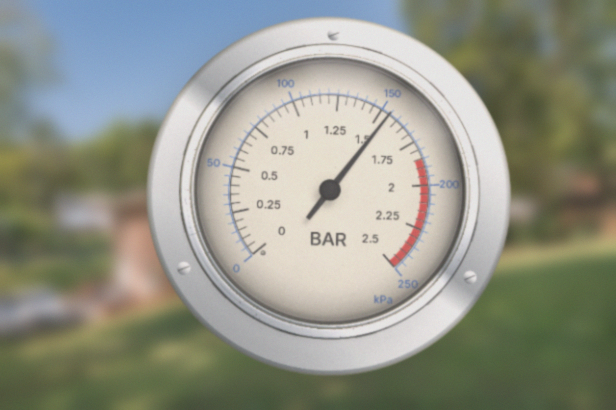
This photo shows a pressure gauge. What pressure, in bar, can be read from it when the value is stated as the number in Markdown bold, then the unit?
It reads **1.55** bar
